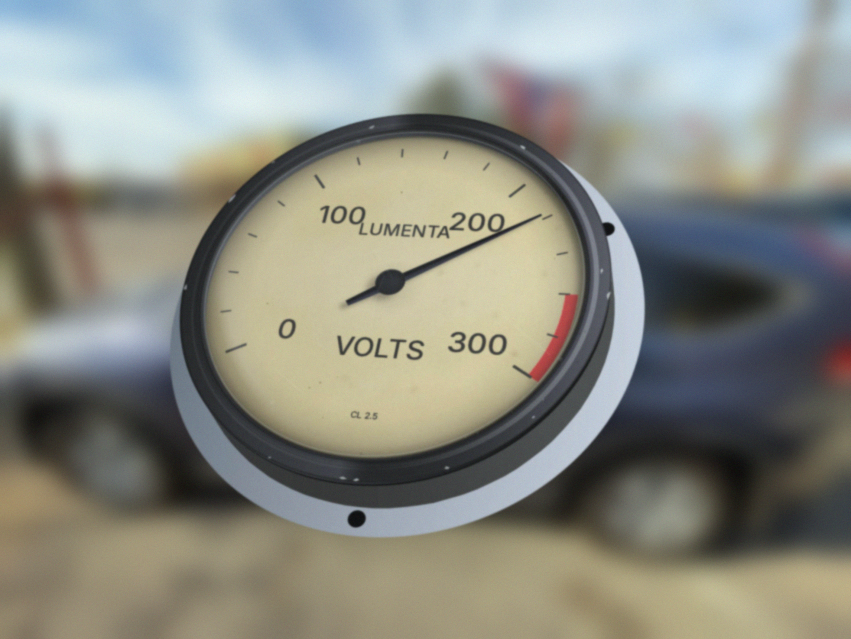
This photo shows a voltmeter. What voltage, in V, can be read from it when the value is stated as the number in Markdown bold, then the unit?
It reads **220** V
